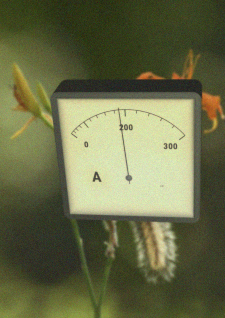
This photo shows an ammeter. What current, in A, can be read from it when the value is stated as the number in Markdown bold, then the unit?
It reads **190** A
